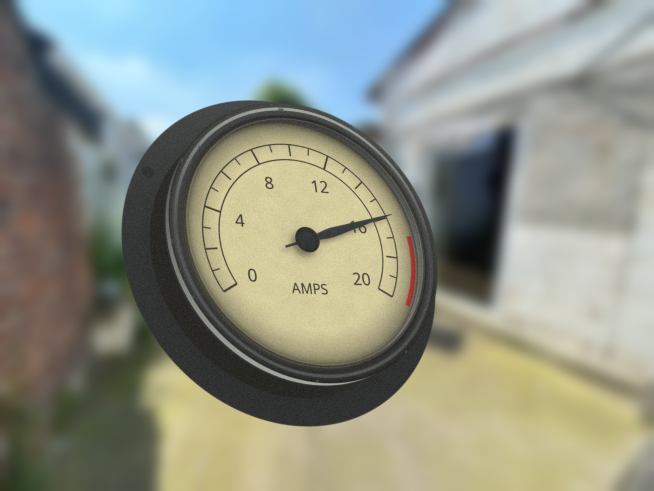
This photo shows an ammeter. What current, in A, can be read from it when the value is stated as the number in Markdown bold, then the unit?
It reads **16** A
